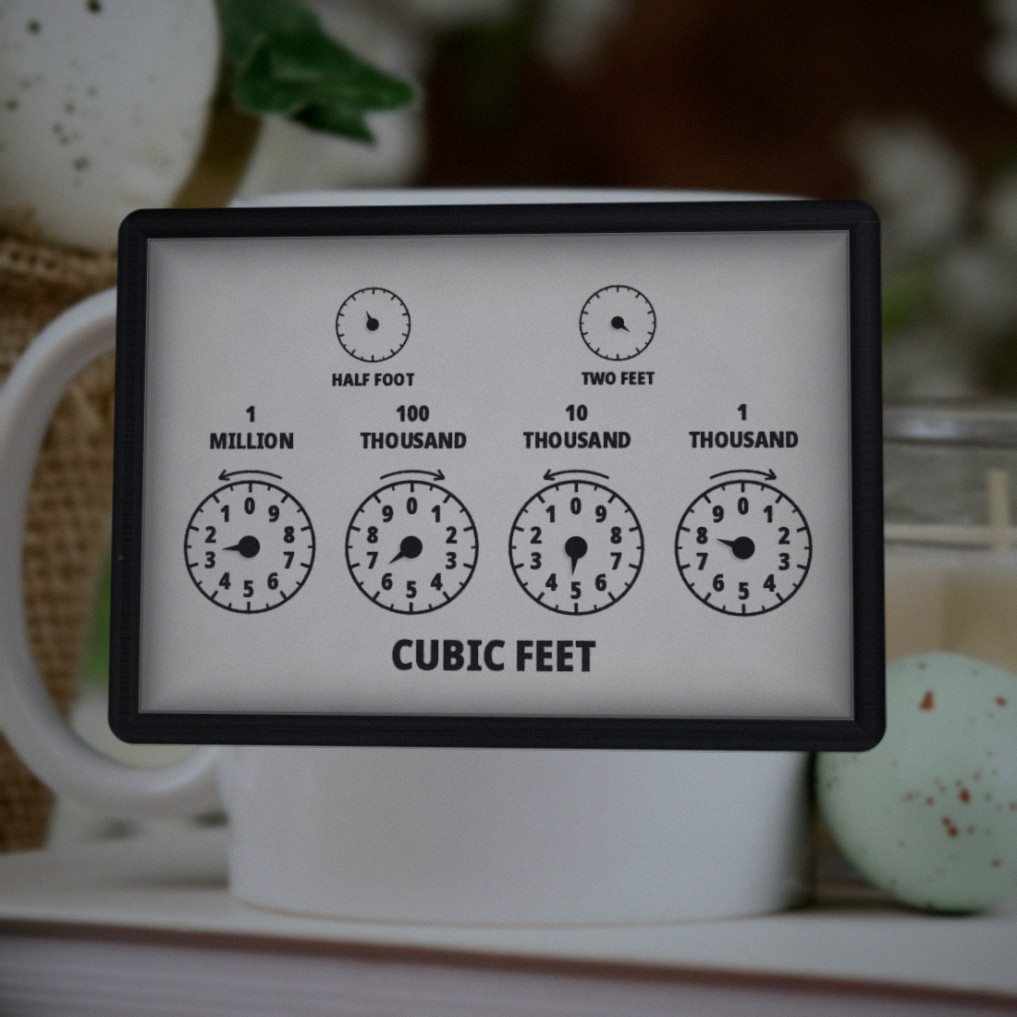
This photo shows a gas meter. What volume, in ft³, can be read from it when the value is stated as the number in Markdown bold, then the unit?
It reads **264800** ft³
